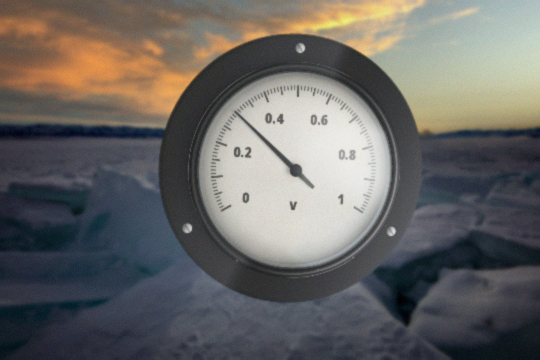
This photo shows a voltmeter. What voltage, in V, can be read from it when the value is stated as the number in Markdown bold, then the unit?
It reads **0.3** V
